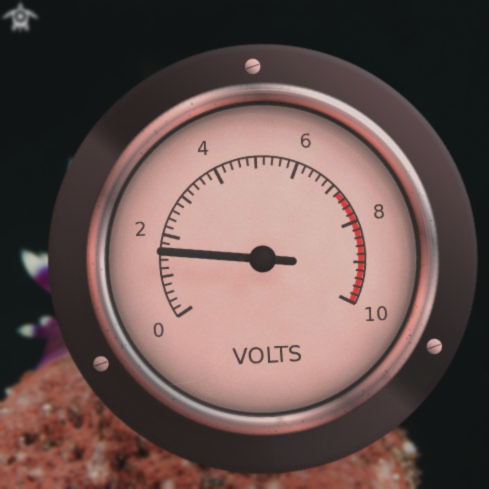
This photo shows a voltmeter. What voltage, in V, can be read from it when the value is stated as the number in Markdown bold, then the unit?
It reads **1.6** V
